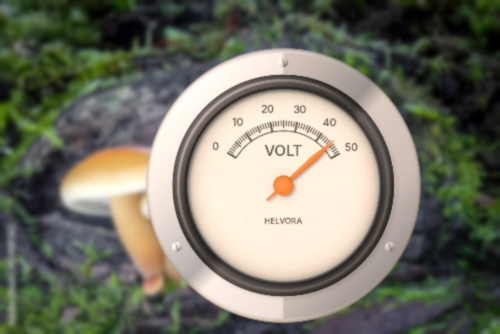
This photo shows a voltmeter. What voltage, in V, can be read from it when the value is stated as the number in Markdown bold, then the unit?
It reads **45** V
